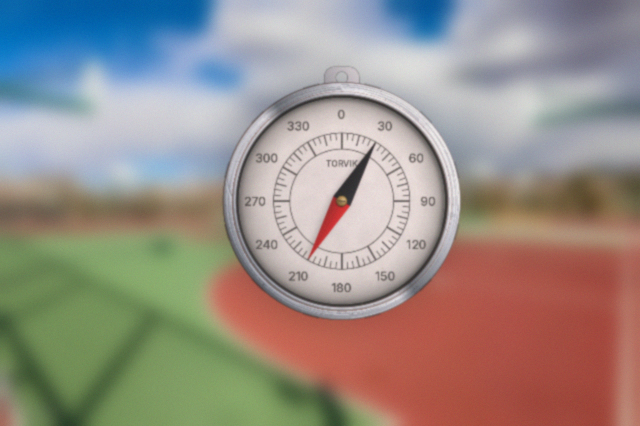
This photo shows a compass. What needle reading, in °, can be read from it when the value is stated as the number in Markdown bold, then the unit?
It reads **210** °
